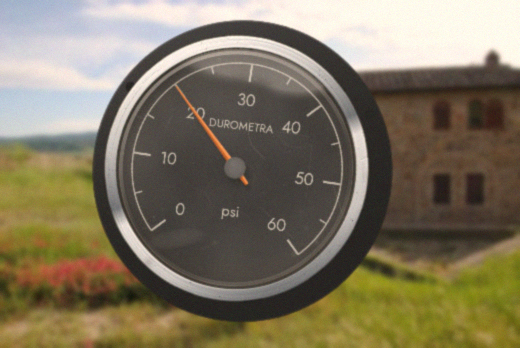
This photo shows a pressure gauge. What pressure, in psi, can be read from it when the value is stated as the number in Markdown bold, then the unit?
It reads **20** psi
